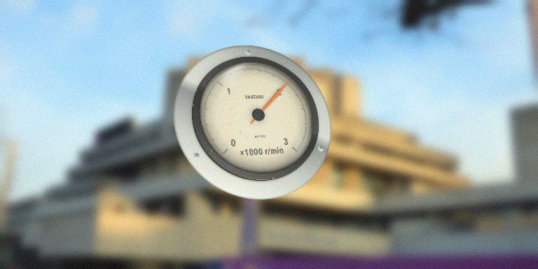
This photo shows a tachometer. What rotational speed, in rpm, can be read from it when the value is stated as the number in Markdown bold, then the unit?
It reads **2000** rpm
